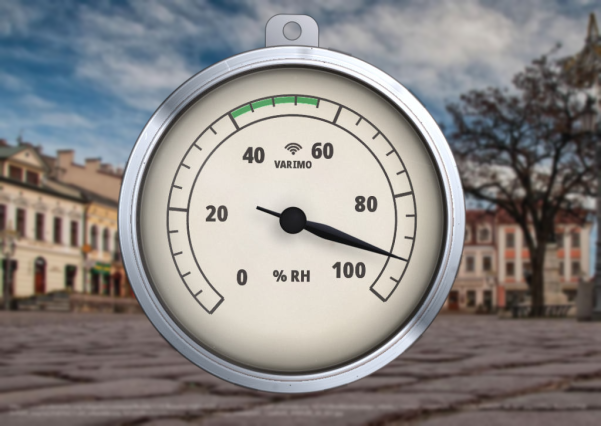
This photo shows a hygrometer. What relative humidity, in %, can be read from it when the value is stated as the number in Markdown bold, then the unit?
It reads **92** %
